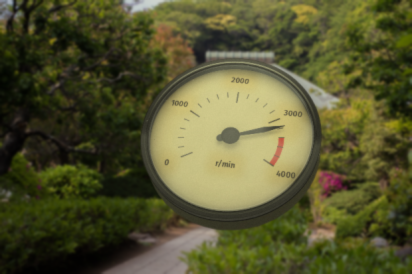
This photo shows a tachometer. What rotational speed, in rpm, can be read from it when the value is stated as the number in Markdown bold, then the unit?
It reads **3200** rpm
